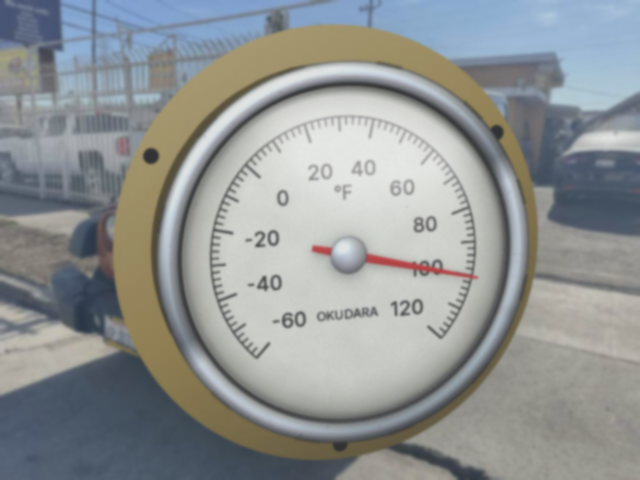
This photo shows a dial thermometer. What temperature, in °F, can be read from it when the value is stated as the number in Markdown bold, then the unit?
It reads **100** °F
